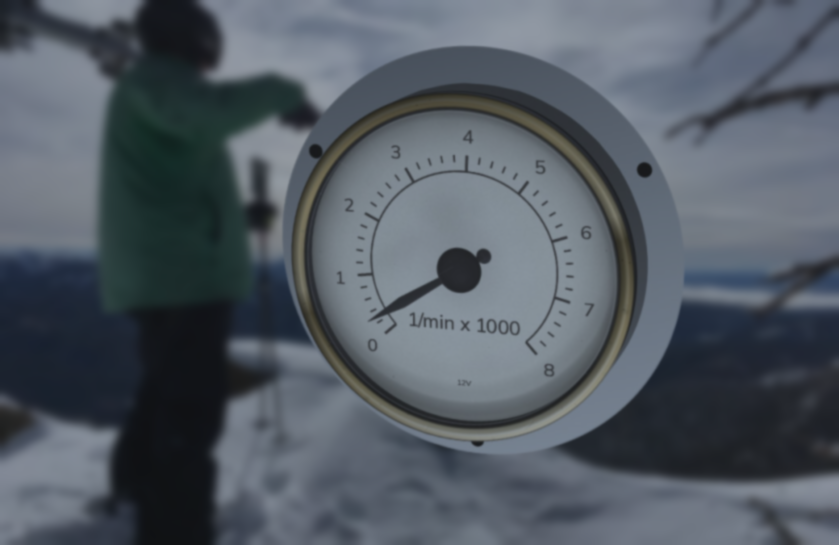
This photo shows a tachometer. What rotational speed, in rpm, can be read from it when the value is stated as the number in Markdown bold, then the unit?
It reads **300** rpm
